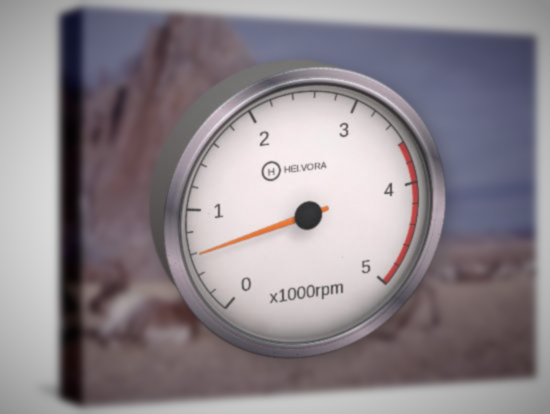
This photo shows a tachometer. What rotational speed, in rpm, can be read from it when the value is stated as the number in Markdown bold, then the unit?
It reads **600** rpm
